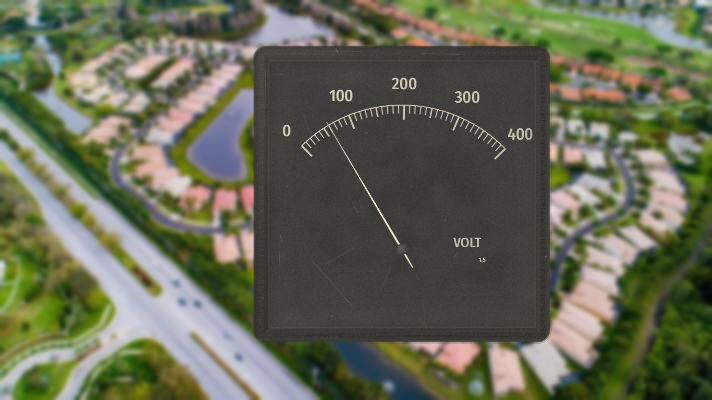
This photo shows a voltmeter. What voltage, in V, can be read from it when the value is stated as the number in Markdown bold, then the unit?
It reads **60** V
